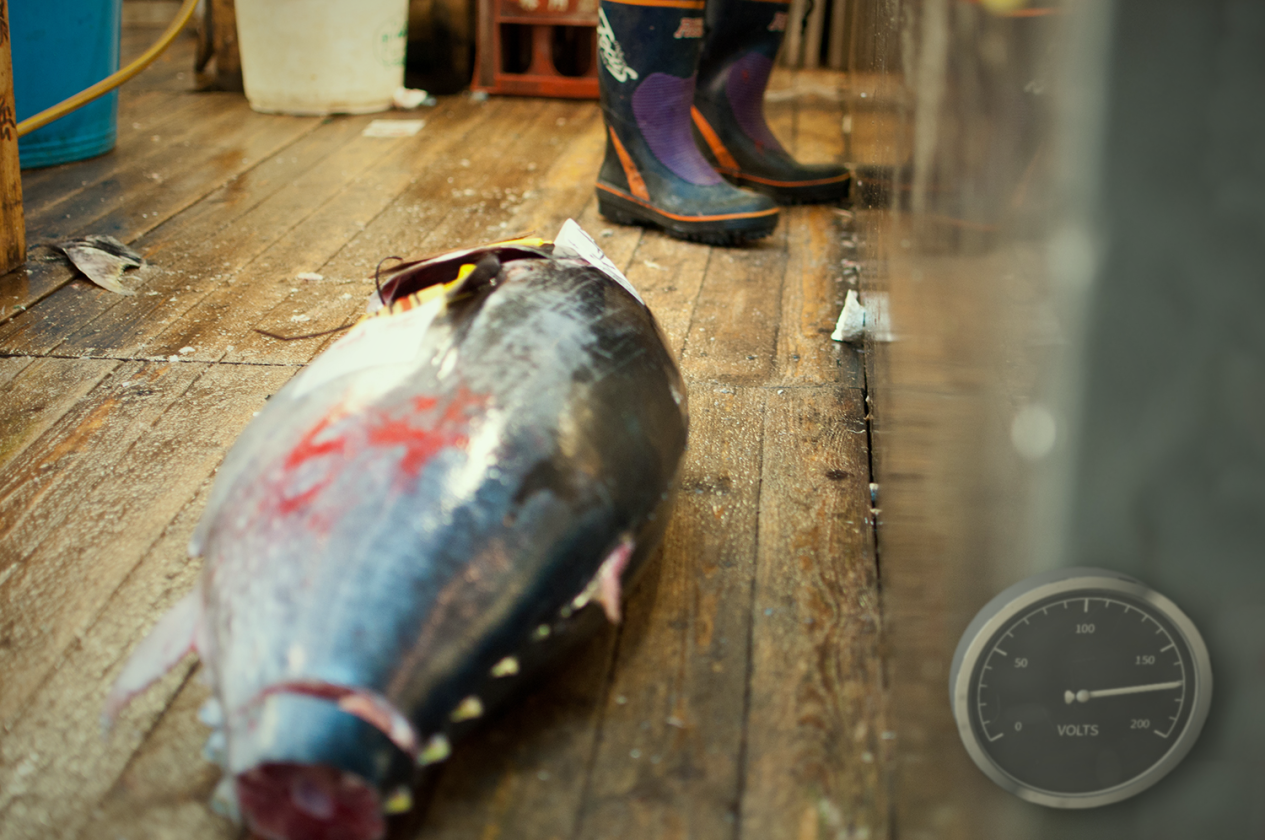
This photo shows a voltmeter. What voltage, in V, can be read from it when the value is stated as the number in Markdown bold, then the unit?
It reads **170** V
